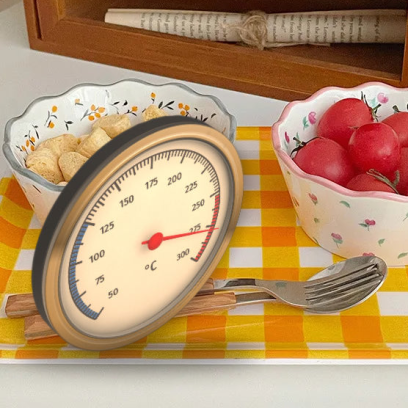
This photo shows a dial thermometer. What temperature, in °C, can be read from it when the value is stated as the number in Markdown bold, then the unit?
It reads **275** °C
